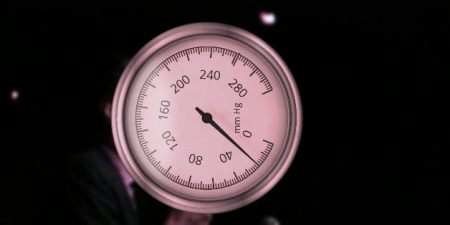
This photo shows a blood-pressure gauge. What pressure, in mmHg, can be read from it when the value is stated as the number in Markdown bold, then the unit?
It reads **20** mmHg
